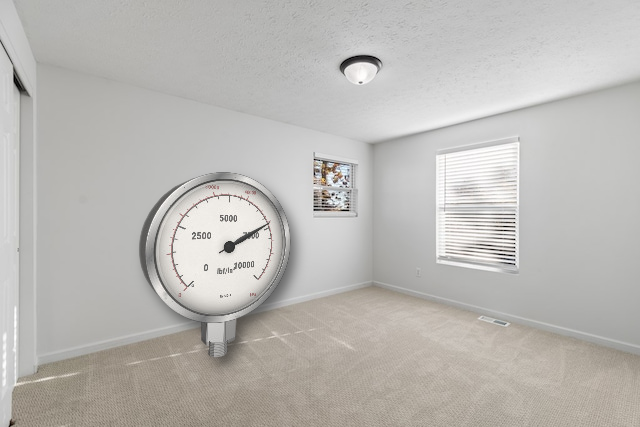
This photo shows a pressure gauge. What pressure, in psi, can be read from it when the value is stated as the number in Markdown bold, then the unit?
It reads **7250** psi
